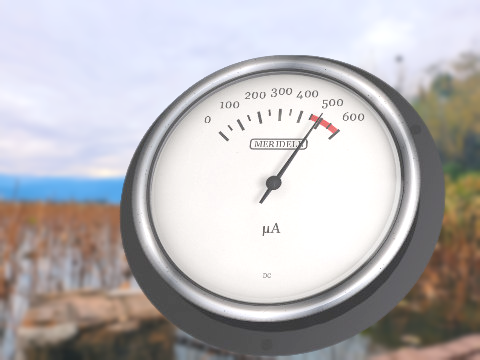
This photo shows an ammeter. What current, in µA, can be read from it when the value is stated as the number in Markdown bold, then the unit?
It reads **500** µA
